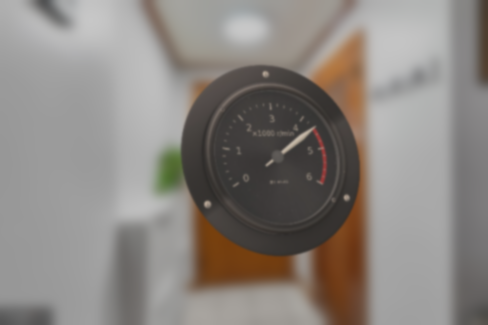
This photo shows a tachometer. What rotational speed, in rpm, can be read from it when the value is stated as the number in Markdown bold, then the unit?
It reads **4400** rpm
